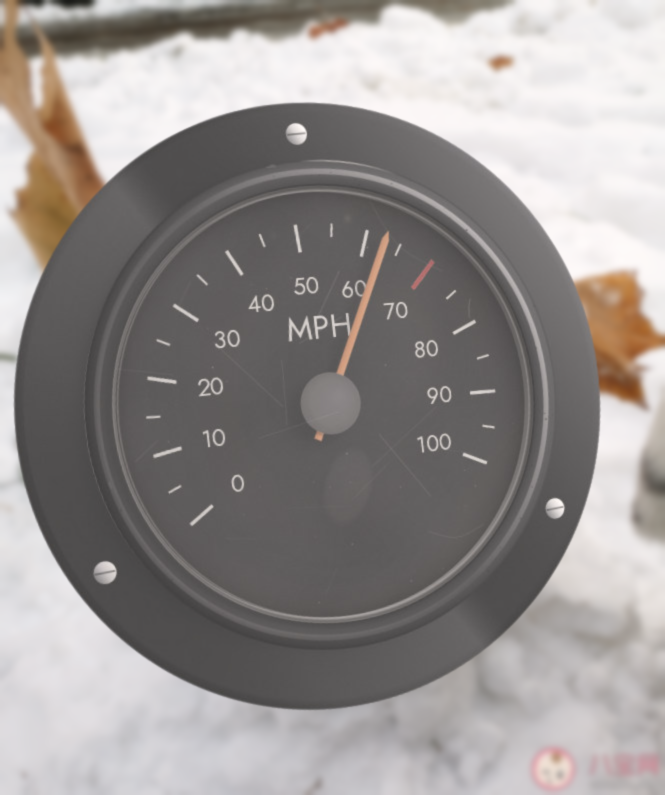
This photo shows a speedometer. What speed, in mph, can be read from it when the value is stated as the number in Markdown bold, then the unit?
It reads **62.5** mph
